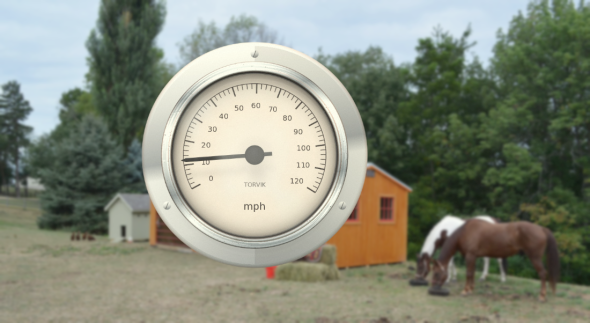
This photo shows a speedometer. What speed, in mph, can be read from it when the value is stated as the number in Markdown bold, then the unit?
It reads **12** mph
